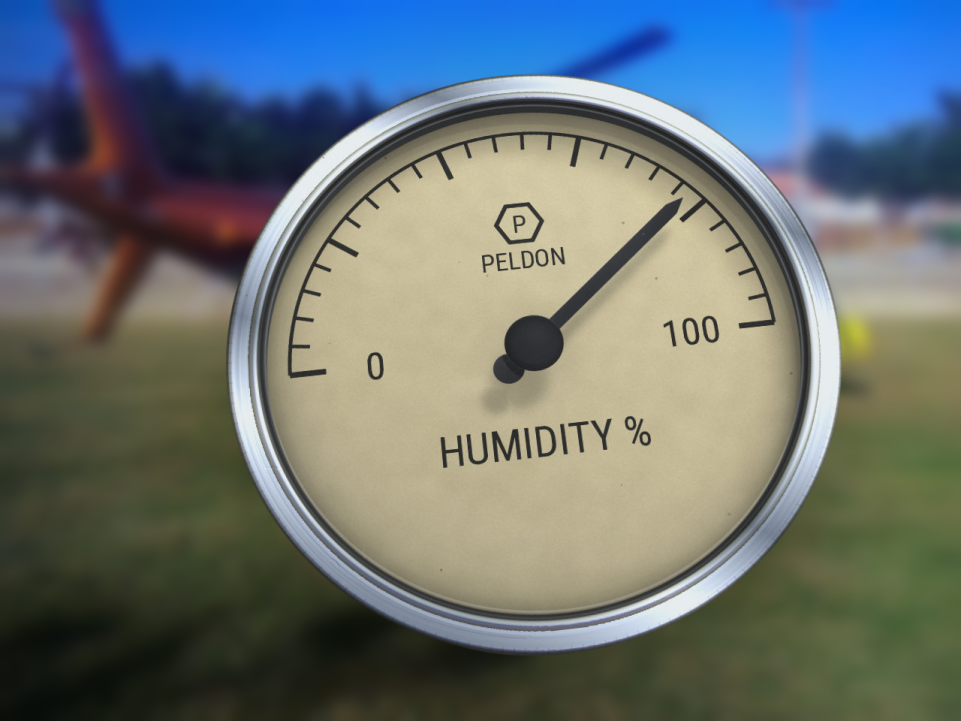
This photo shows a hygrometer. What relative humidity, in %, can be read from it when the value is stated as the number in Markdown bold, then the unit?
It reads **78** %
